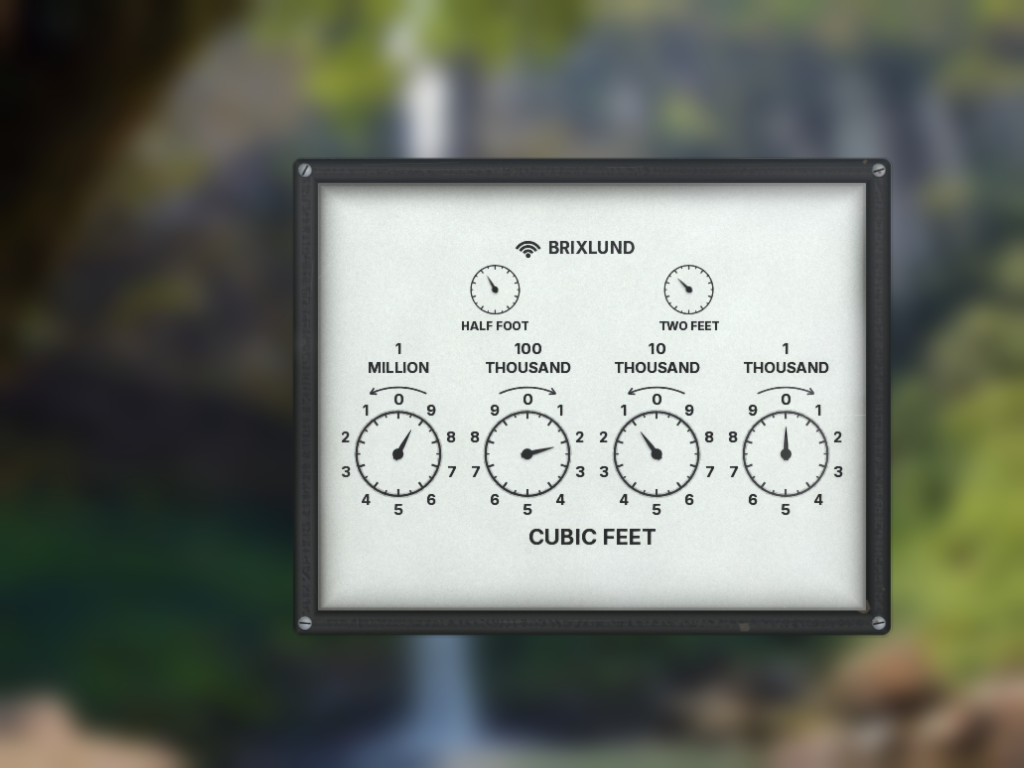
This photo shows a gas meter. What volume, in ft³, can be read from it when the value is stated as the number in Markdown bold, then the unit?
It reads **921000** ft³
